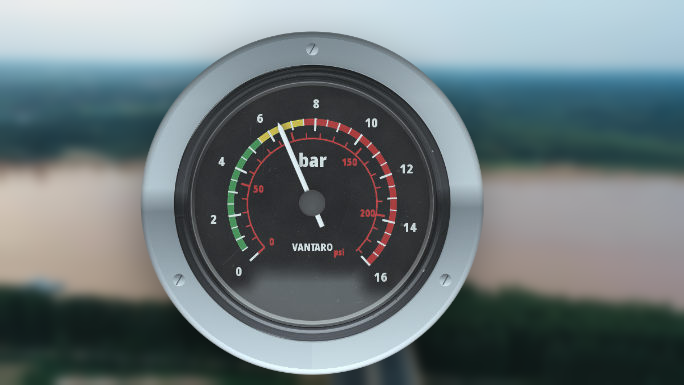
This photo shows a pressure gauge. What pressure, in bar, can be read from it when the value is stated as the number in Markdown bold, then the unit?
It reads **6.5** bar
